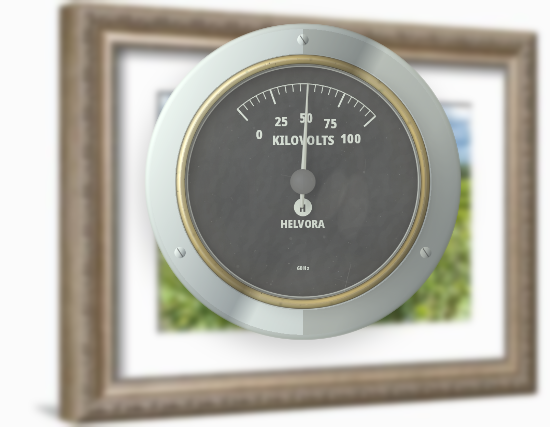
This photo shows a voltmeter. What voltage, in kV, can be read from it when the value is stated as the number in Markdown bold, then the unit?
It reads **50** kV
